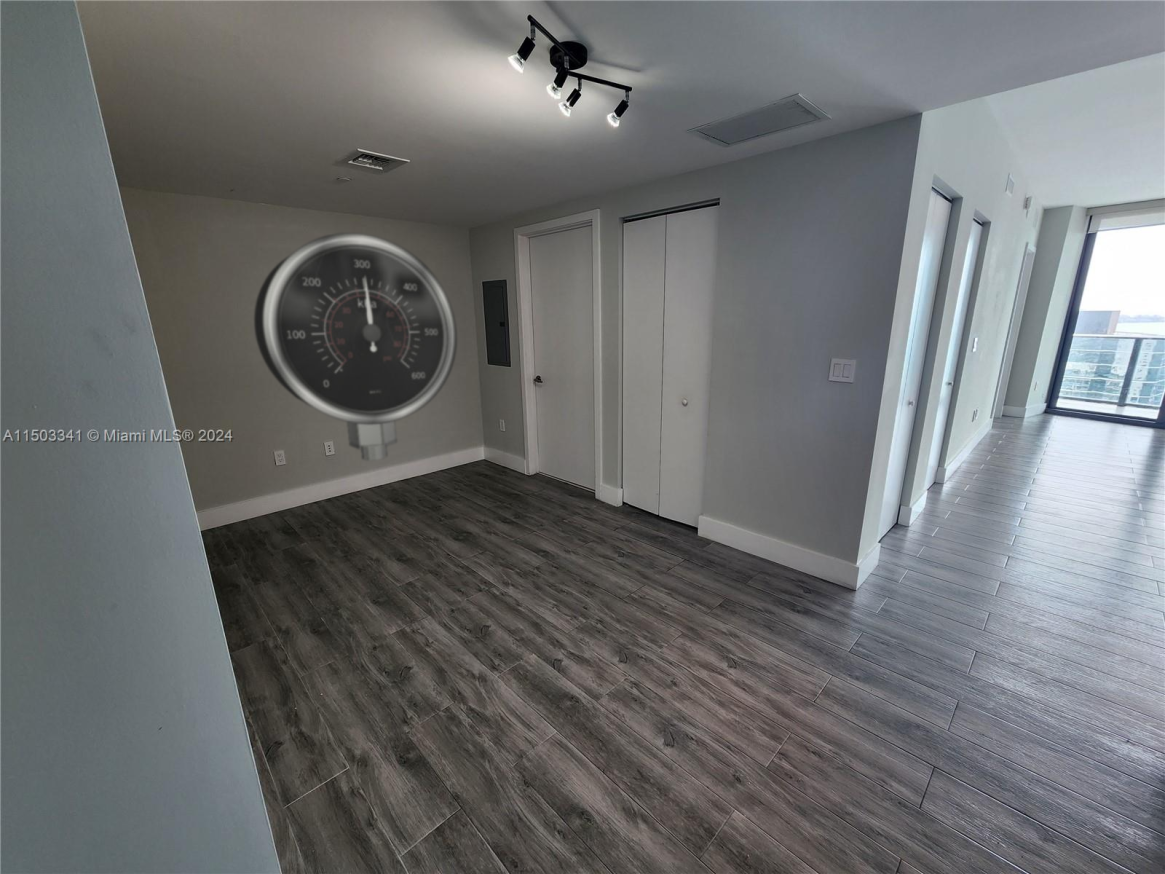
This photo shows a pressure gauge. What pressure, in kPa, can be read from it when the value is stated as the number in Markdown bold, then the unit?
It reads **300** kPa
